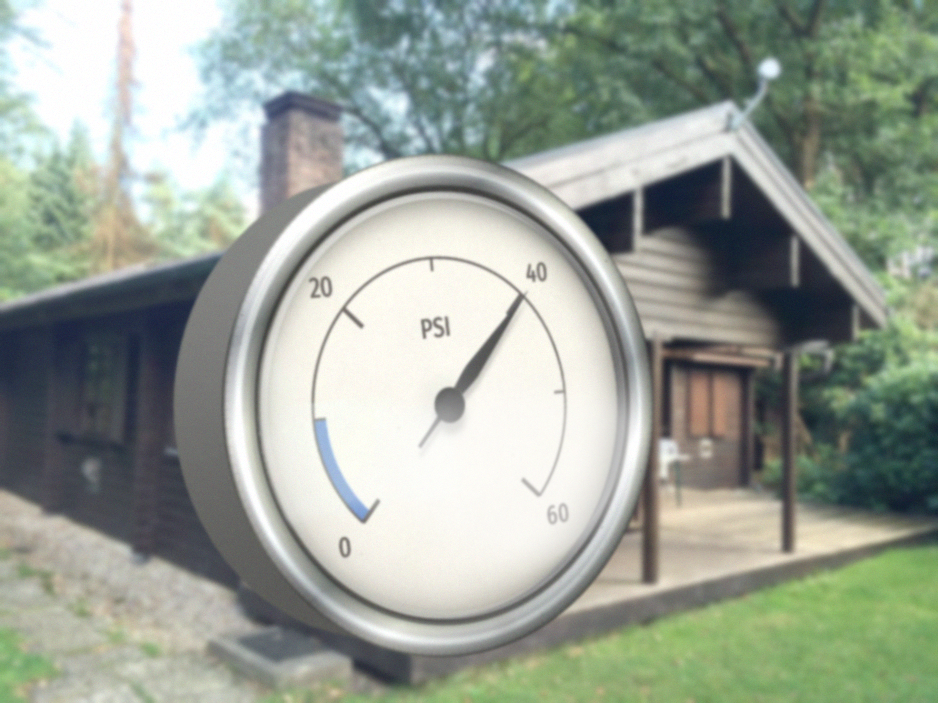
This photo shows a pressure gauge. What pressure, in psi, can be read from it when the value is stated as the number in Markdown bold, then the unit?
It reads **40** psi
